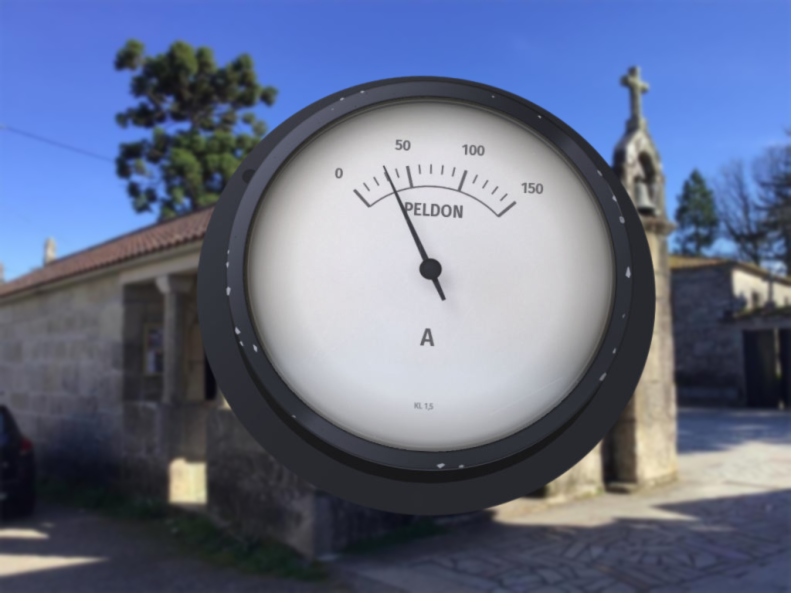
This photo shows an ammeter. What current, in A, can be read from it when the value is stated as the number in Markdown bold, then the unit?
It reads **30** A
